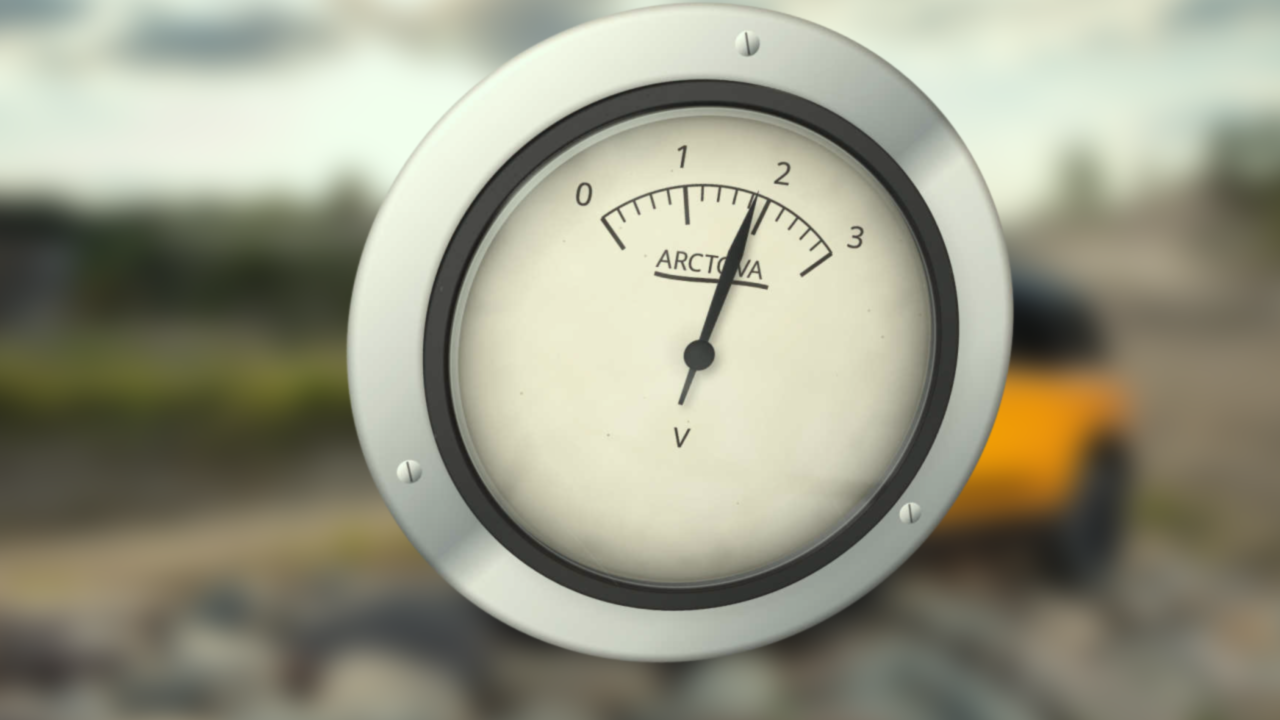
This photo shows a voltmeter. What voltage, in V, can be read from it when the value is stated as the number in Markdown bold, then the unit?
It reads **1.8** V
